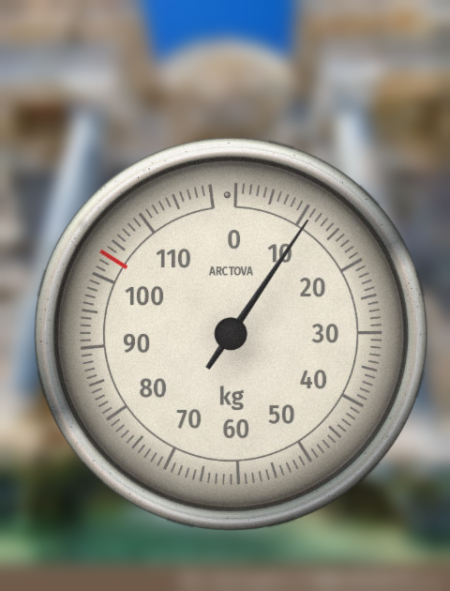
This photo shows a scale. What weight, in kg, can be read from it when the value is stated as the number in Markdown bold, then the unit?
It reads **11** kg
